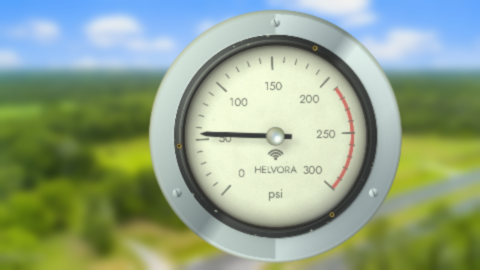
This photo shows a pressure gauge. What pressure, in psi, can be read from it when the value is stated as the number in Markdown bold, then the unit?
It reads **55** psi
